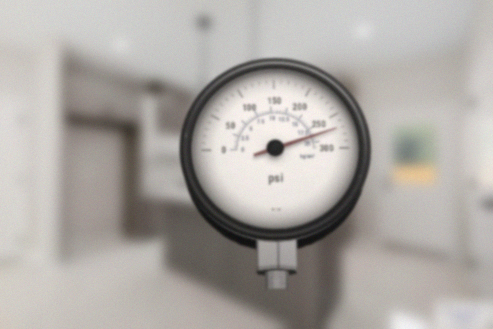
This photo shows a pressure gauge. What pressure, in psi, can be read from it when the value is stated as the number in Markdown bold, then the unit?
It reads **270** psi
